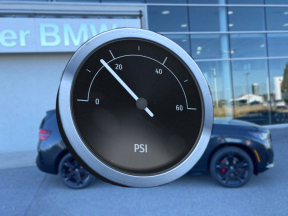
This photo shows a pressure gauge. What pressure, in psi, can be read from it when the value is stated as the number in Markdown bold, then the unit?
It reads **15** psi
